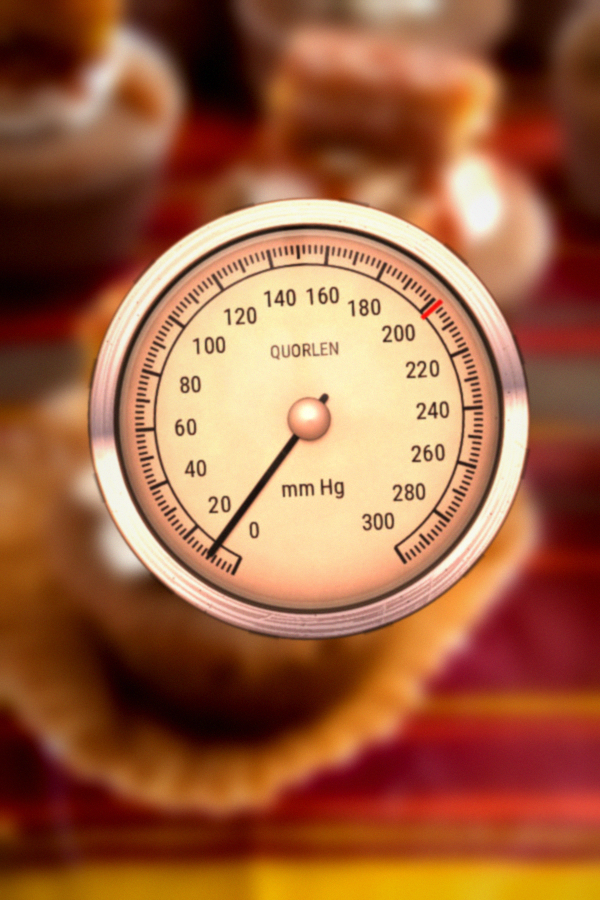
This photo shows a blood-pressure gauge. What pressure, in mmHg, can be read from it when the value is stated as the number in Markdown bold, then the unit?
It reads **10** mmHg
